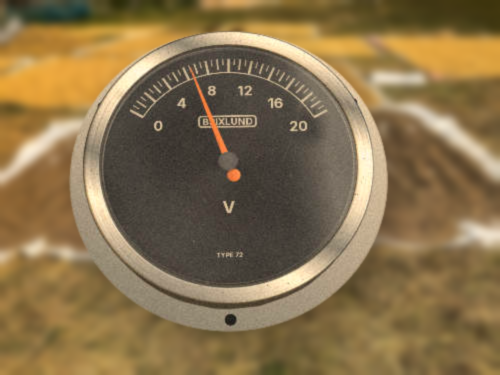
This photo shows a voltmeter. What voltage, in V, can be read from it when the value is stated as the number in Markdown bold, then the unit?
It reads **6.5** V
